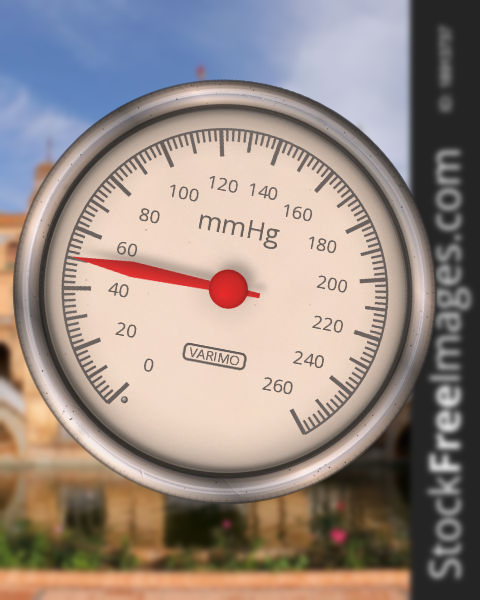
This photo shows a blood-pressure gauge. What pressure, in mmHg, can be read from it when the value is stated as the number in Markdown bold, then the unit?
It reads **50** mmHg
